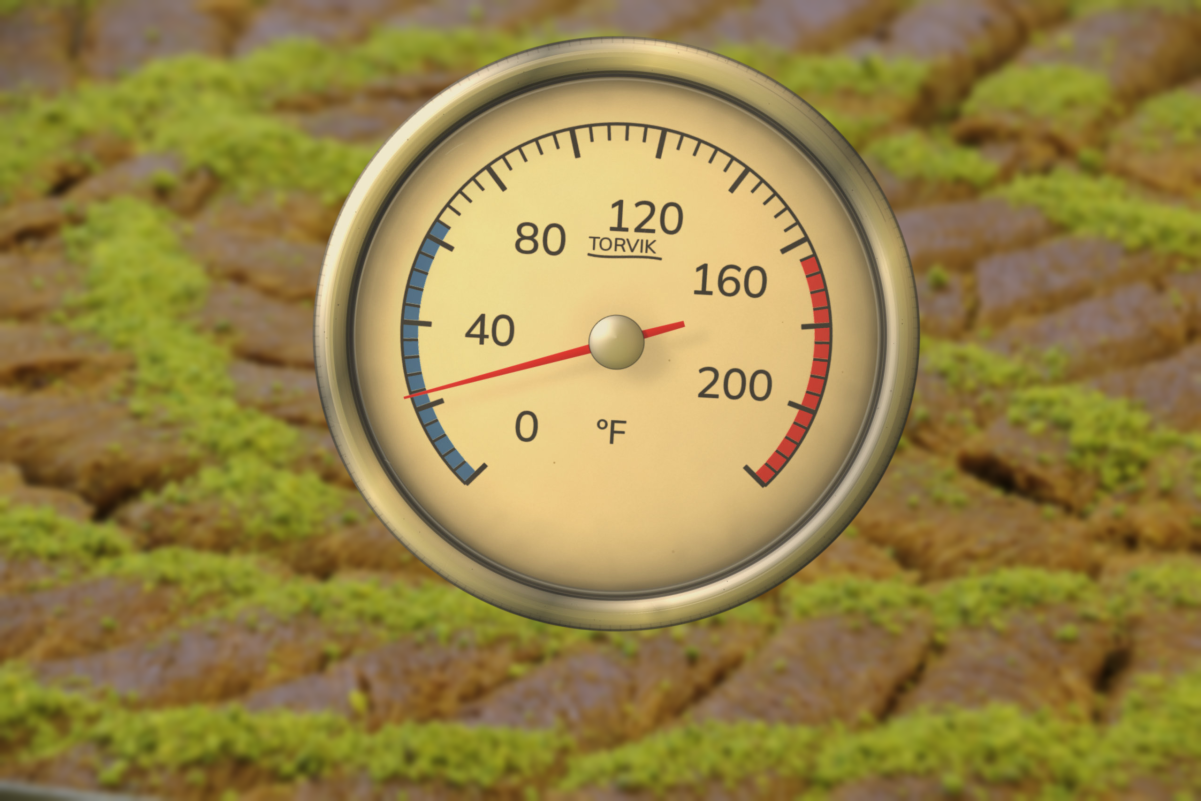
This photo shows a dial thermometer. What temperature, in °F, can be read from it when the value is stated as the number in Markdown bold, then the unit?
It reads **24** °F
